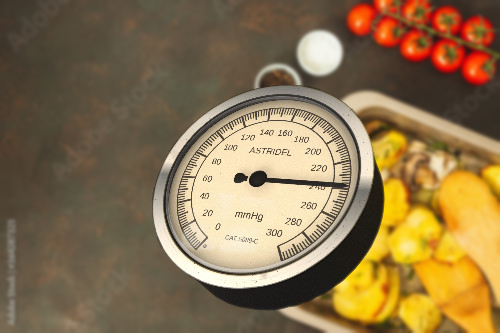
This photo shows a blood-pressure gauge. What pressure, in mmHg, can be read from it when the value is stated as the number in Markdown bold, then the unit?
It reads **240** mmHg
